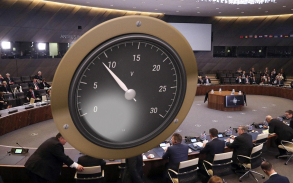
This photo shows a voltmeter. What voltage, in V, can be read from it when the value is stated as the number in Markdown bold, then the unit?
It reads **9** V
